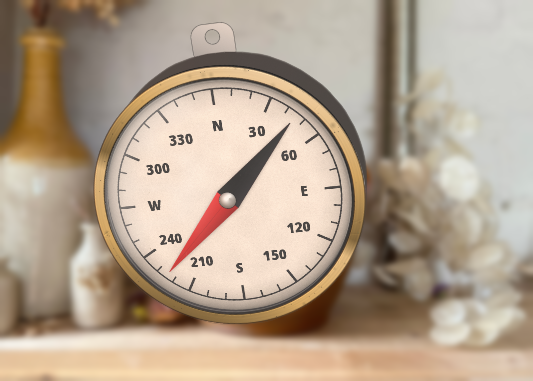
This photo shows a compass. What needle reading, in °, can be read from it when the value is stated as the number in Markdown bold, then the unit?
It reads **225** °
